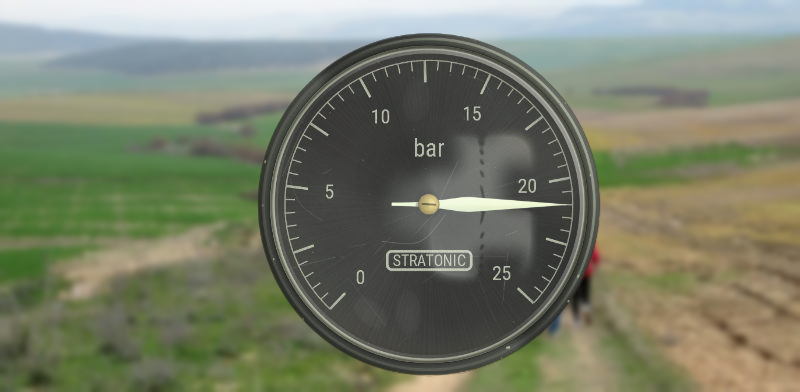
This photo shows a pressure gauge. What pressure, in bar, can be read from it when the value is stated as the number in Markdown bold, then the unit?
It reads **21** bar
